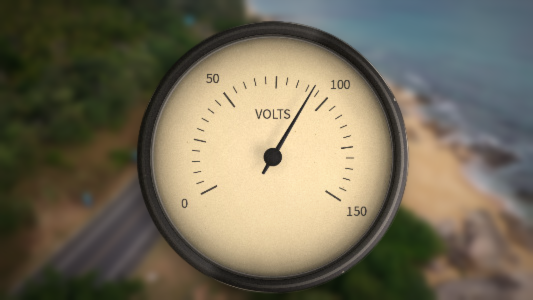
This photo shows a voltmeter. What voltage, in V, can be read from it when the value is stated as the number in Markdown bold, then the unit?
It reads **92.5** V
